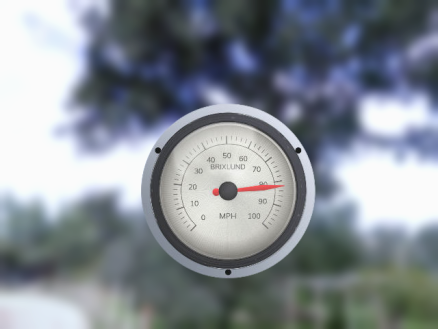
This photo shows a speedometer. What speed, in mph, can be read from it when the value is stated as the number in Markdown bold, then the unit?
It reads **82** mph
